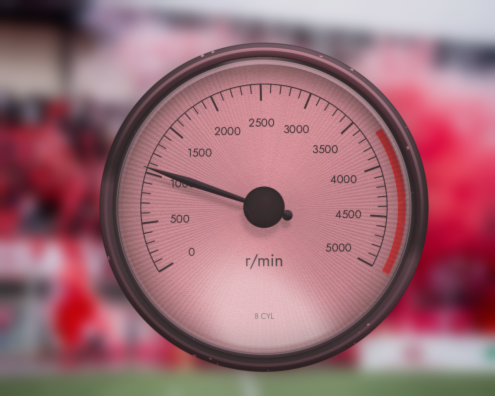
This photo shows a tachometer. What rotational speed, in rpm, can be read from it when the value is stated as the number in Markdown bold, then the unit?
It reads **1050** rpm
